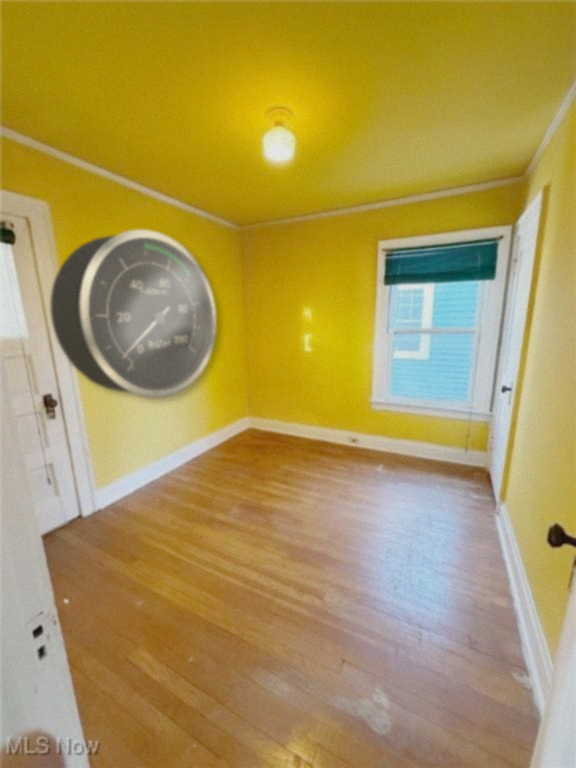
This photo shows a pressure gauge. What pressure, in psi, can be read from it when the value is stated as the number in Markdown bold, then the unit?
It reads **5** psi
